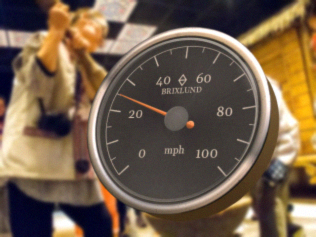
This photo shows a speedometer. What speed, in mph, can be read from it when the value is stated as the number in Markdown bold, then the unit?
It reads **25** mph
